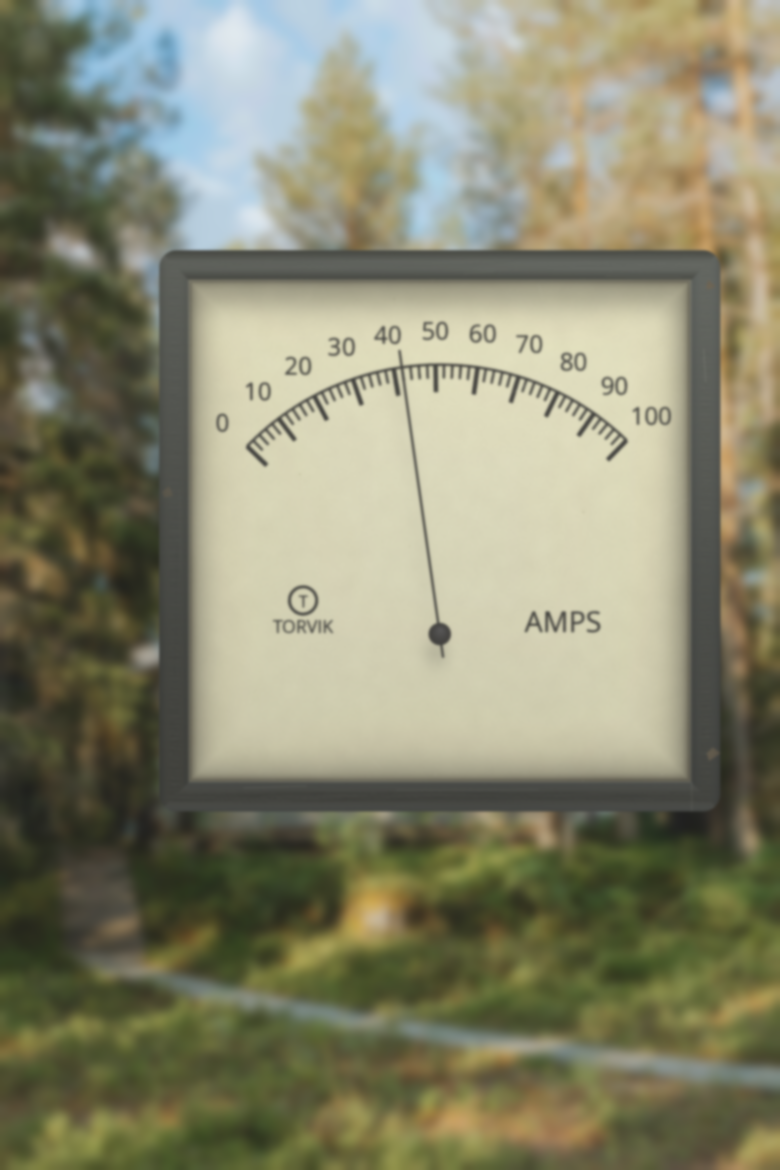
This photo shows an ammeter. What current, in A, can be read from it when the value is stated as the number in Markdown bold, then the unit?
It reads **42** A
